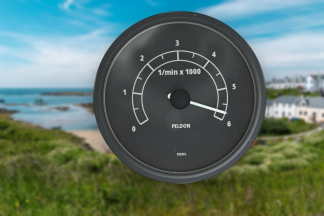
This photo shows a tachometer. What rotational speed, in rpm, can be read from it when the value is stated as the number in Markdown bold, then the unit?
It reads **5750** rpm
